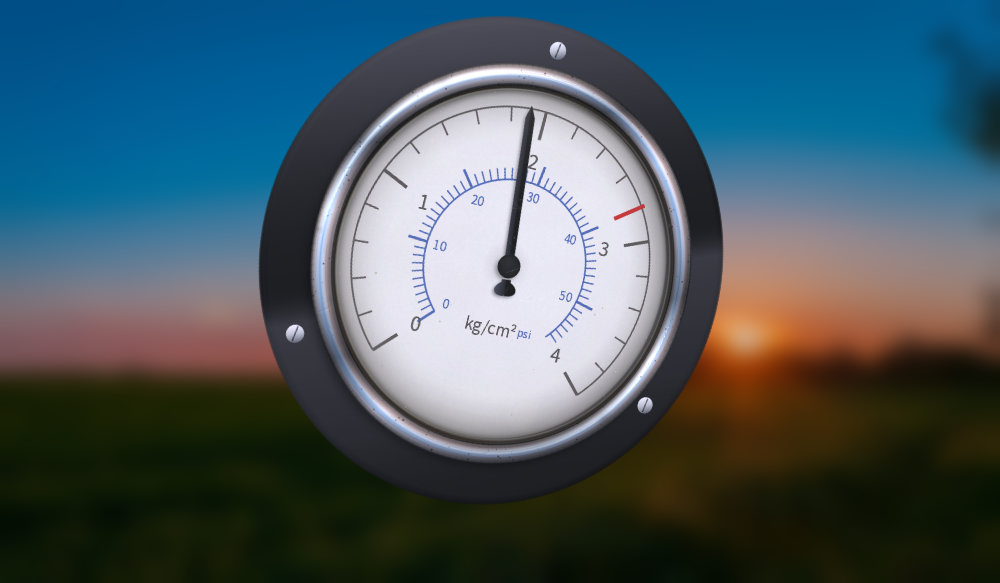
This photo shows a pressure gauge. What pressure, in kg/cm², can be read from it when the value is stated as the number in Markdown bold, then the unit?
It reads **1.9** kg/cm²
